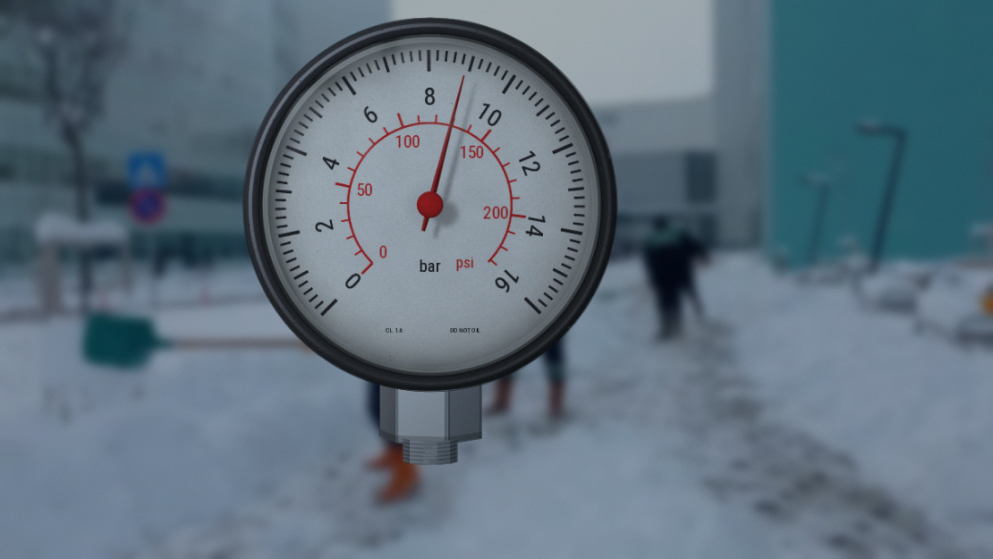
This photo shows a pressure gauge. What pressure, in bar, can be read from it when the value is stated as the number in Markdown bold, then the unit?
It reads **8.9** bar
